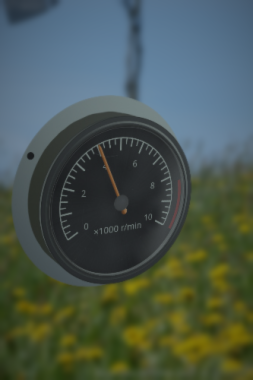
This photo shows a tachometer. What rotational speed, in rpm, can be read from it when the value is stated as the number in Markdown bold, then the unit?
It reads **4000** rpm
